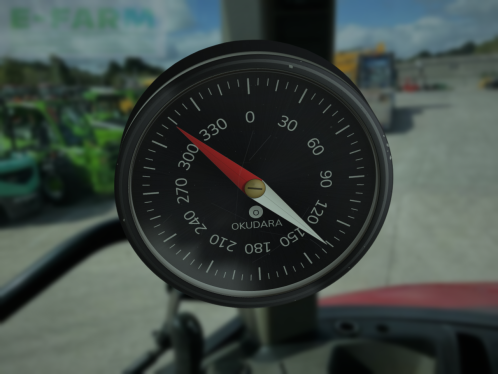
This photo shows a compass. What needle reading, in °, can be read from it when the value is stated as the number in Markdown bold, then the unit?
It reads **315** °
